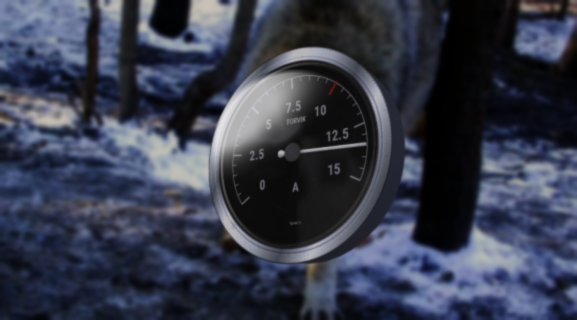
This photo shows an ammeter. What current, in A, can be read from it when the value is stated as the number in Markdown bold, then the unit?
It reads **13.5** A
